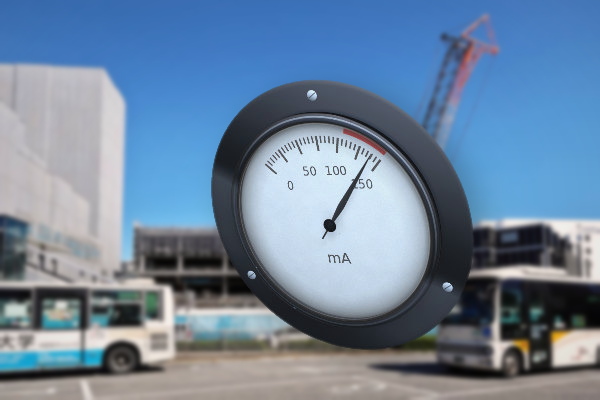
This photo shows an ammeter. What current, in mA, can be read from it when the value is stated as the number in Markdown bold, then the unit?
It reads **140** mA
